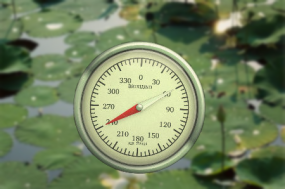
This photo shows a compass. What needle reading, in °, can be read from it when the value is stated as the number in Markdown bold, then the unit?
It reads **240** °
